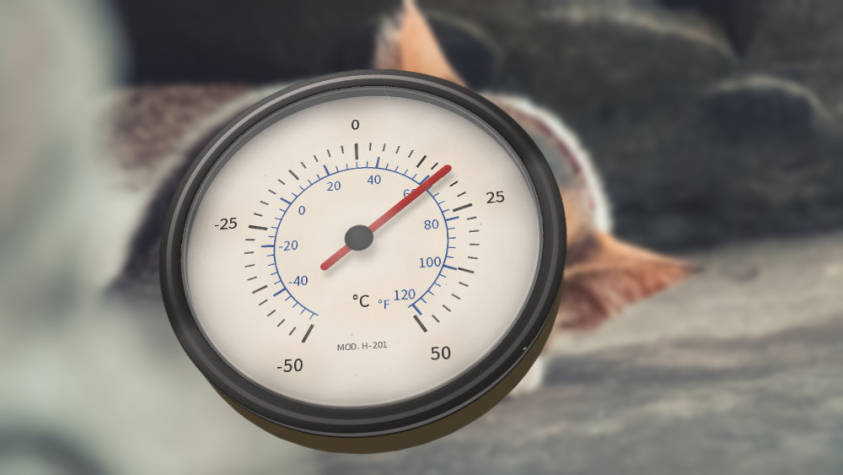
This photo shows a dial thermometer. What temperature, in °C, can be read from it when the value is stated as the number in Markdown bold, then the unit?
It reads **17.5** °C
